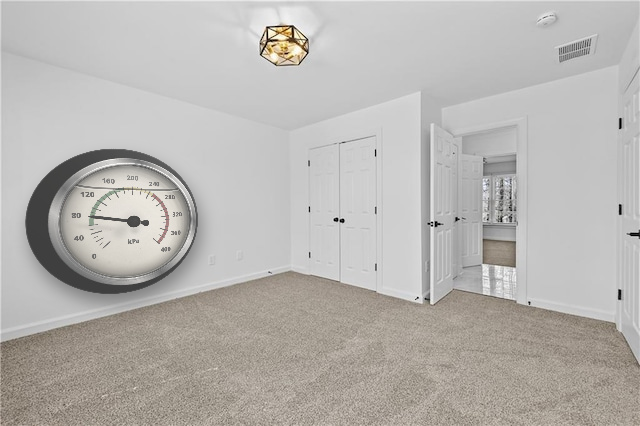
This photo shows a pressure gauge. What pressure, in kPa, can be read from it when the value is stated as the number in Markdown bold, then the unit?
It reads **80** kPa
